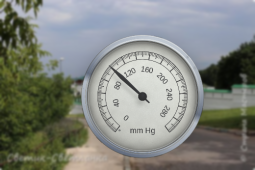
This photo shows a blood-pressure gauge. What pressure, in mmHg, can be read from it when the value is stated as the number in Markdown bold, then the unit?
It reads **100** mmHg
